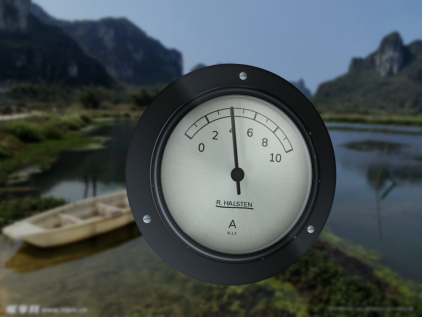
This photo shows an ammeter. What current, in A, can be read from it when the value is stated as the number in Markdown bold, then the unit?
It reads **4** A
